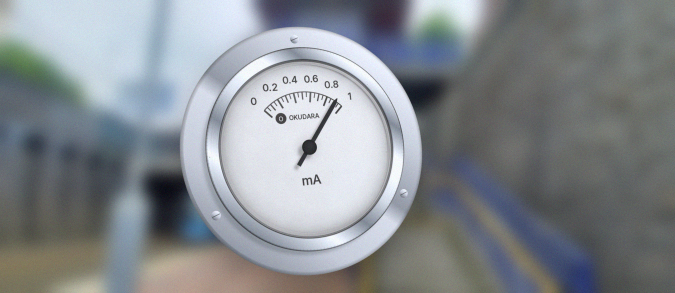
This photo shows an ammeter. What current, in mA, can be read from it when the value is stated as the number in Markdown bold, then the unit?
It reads **0.9** mA
